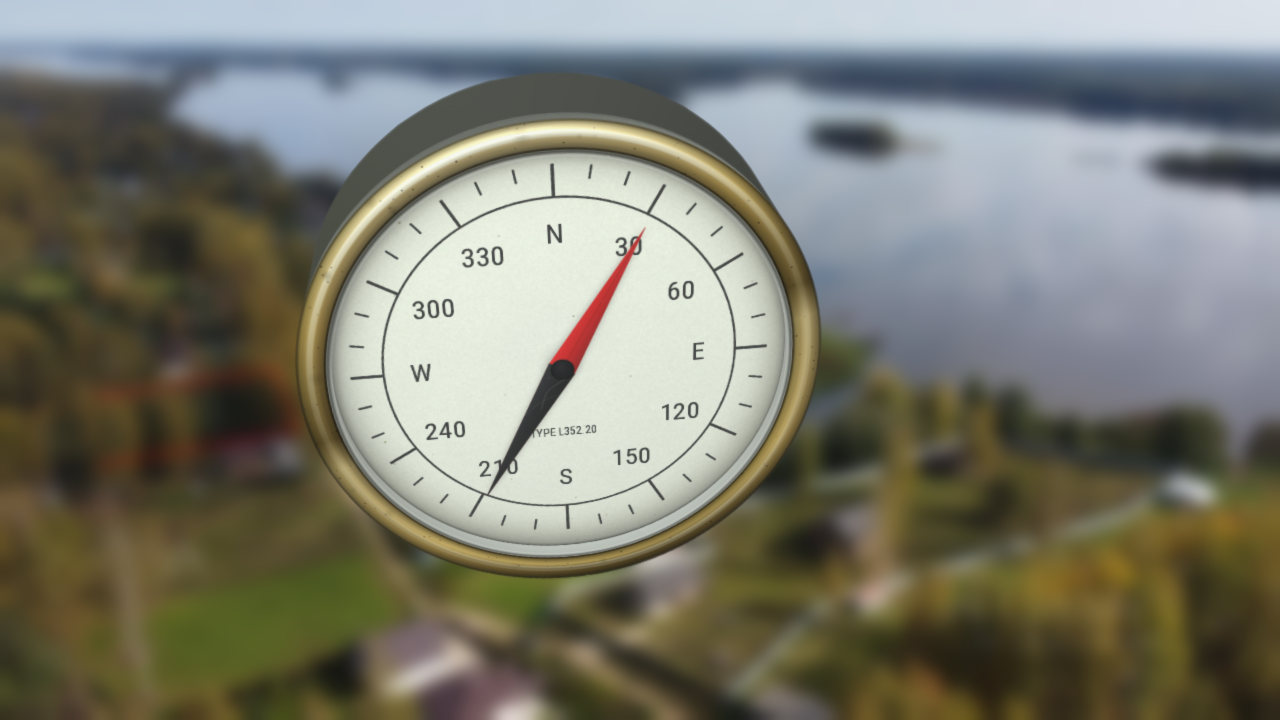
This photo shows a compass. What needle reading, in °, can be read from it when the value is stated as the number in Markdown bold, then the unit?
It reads **30** °
